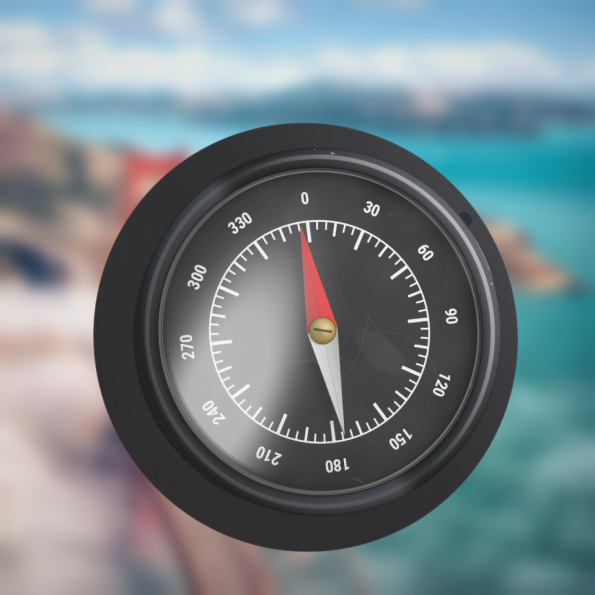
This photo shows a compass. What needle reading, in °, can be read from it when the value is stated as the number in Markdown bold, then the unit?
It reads **355** °
